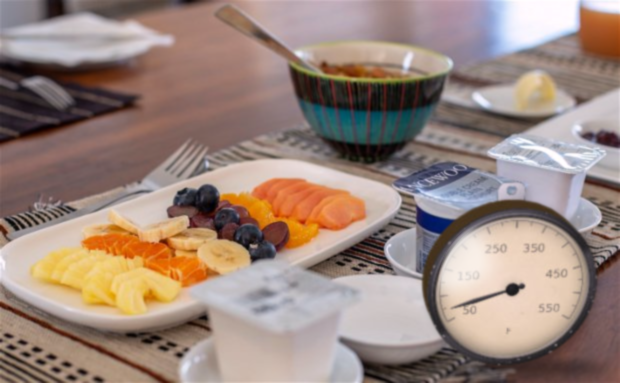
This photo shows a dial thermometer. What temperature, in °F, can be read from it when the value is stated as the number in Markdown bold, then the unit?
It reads **75** °F
